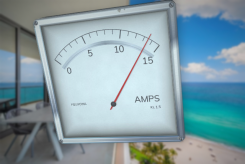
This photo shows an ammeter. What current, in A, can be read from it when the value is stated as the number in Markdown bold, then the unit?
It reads **13.5** A
